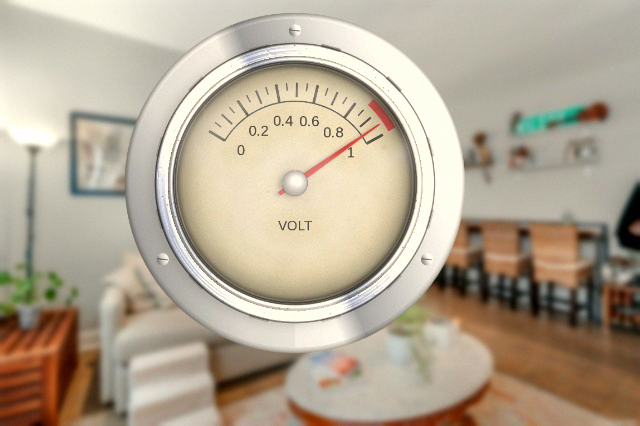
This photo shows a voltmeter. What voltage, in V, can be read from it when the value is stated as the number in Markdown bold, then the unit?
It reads **0.95** V
